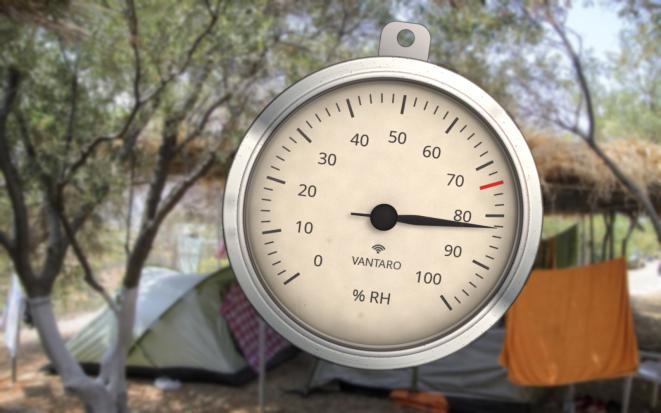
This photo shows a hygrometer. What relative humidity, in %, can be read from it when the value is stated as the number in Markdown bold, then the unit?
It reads **82** %
